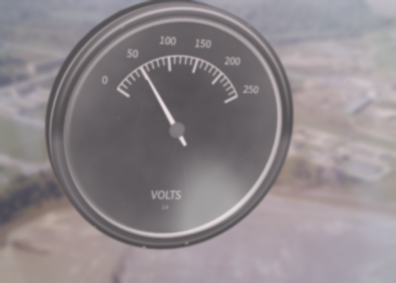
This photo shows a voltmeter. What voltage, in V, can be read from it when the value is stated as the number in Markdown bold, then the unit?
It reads **50** V
